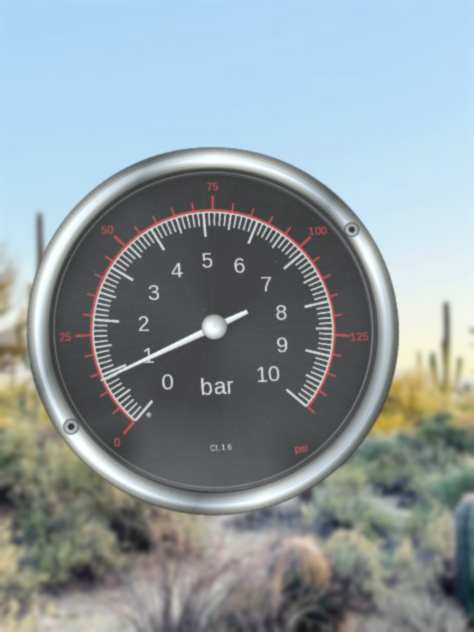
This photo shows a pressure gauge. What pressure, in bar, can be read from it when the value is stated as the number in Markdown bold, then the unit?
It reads **0.9** bar
